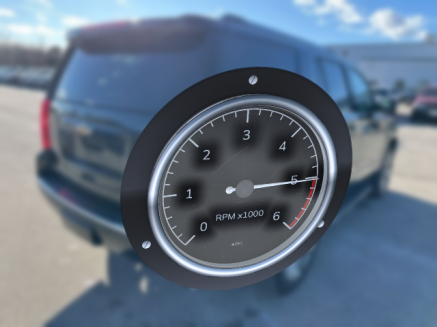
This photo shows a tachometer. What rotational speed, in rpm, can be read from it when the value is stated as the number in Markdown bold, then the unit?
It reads **5000** rpm
